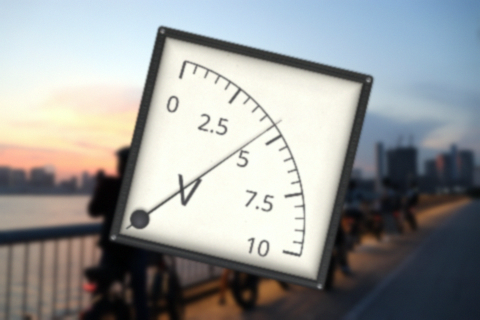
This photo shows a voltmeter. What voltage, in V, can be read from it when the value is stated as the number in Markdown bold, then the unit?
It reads **4.5** V
